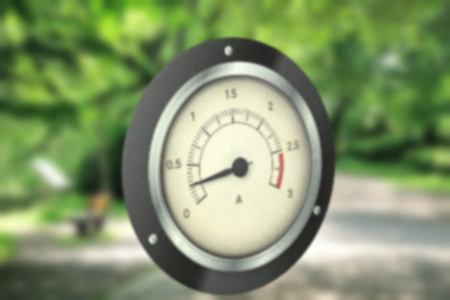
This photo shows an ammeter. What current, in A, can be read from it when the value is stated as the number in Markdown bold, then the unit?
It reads **0.25** A
